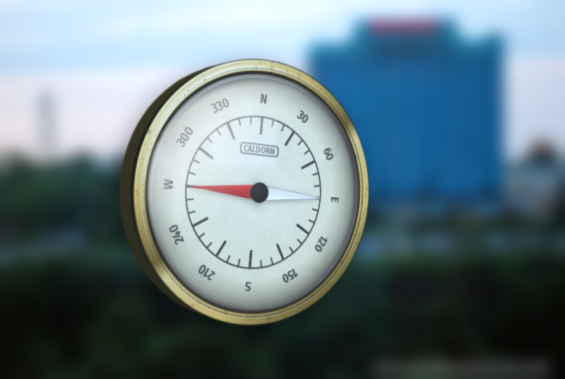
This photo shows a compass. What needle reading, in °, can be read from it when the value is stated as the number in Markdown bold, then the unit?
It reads **270** °
